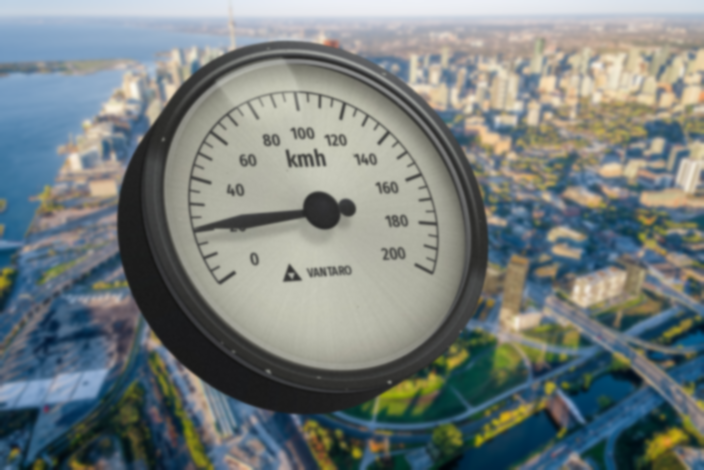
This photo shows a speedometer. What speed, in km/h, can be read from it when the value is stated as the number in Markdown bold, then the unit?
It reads **20** km/h
